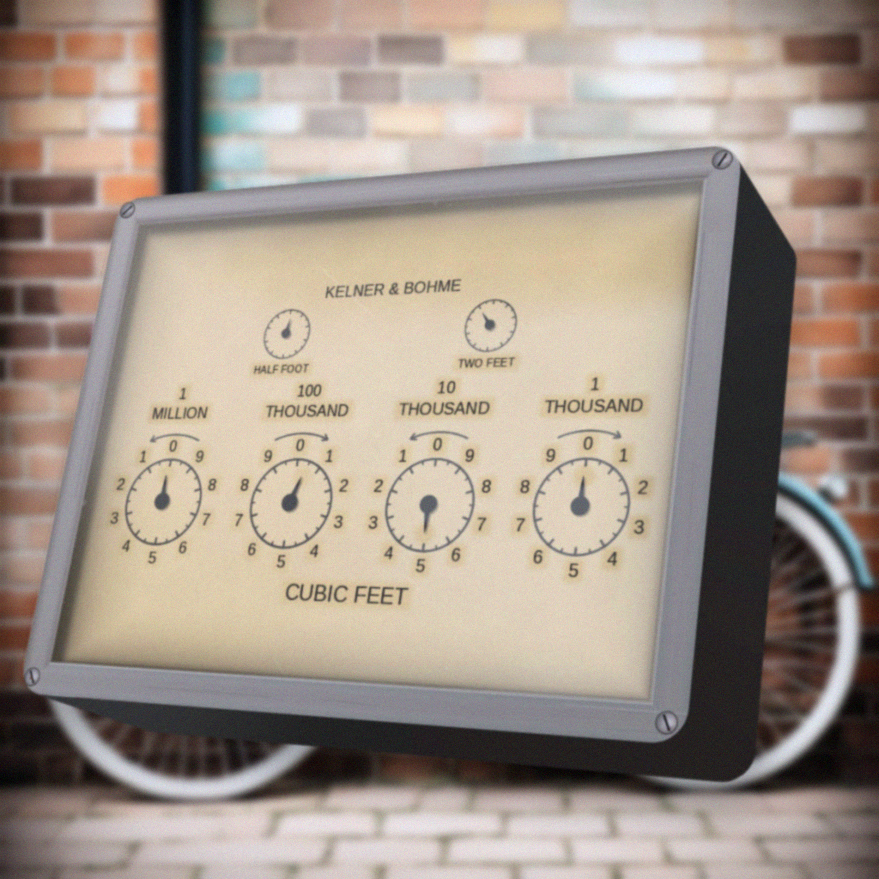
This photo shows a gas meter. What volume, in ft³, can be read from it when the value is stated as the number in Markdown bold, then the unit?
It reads **5000** ft³
